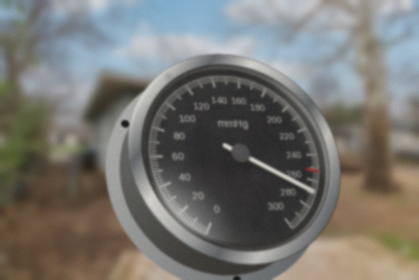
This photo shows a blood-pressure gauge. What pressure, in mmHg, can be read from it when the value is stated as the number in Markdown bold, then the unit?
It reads **270** mmHg
